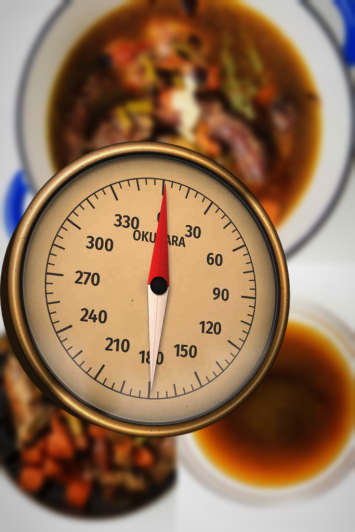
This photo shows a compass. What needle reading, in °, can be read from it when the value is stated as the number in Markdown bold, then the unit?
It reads **0** °
